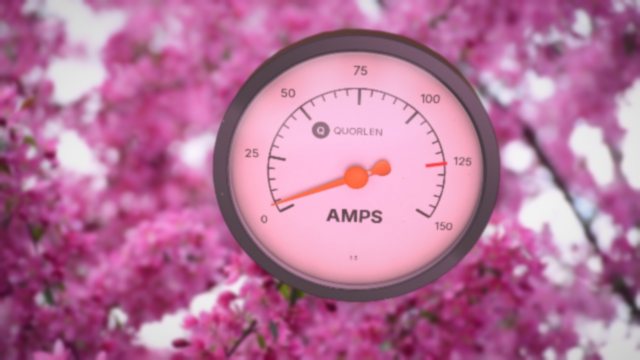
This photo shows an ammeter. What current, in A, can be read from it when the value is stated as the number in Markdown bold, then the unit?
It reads **5** A
